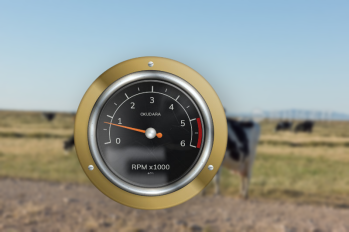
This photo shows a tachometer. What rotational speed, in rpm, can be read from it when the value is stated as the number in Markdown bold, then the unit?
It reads **750** rpm
